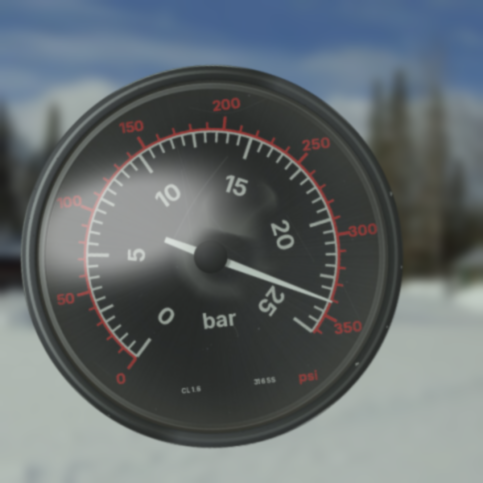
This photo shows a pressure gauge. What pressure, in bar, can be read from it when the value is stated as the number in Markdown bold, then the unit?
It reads **23.5** bar
